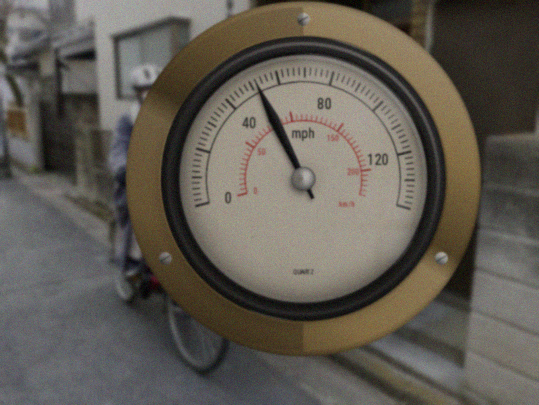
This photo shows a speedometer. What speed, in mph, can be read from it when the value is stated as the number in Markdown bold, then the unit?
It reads **52** mph
